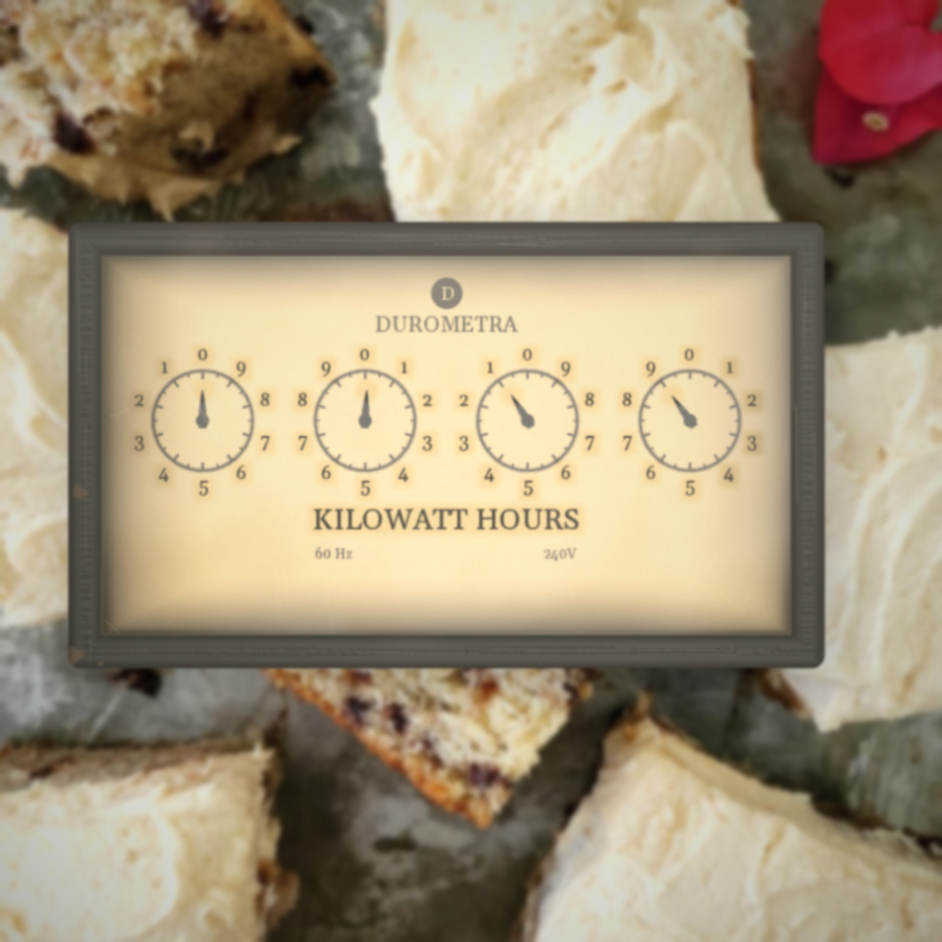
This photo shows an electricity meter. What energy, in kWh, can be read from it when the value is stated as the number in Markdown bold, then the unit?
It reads **9** kWh
